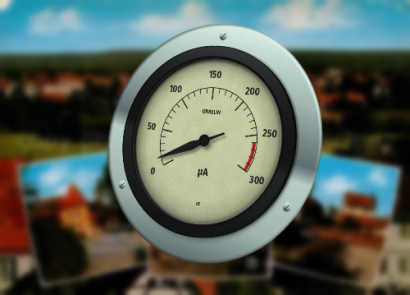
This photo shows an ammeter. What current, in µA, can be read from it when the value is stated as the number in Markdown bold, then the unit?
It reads **10** µA
